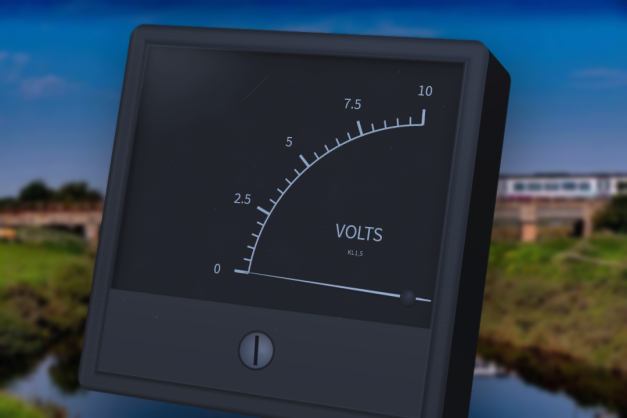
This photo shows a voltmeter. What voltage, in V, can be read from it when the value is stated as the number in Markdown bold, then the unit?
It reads **0** V
